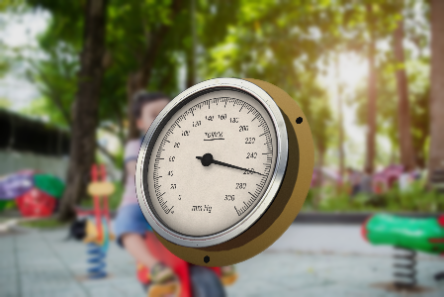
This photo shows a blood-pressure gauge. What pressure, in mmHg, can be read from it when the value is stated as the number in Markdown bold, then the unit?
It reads **260** mmHg
